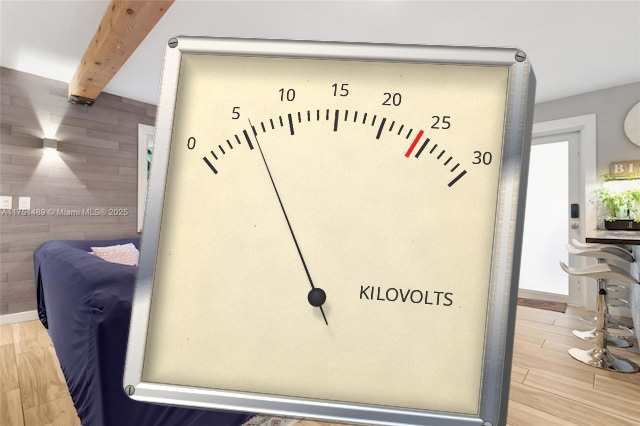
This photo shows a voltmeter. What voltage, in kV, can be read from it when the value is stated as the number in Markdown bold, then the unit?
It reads **6** kV
